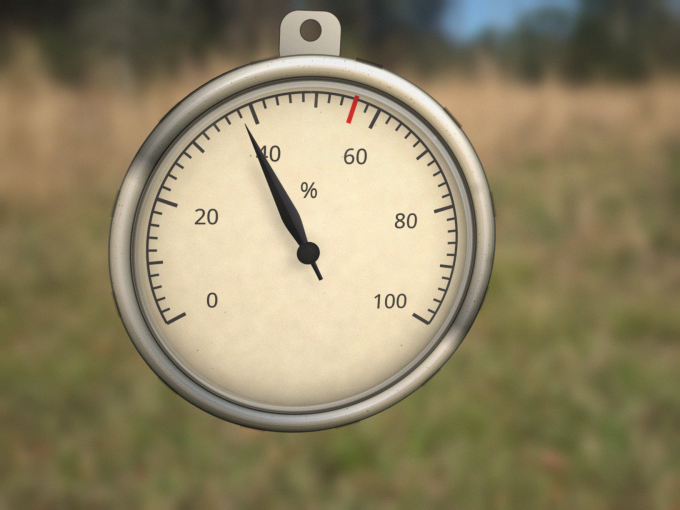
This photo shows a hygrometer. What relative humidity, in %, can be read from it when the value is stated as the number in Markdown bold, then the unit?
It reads **38** %
